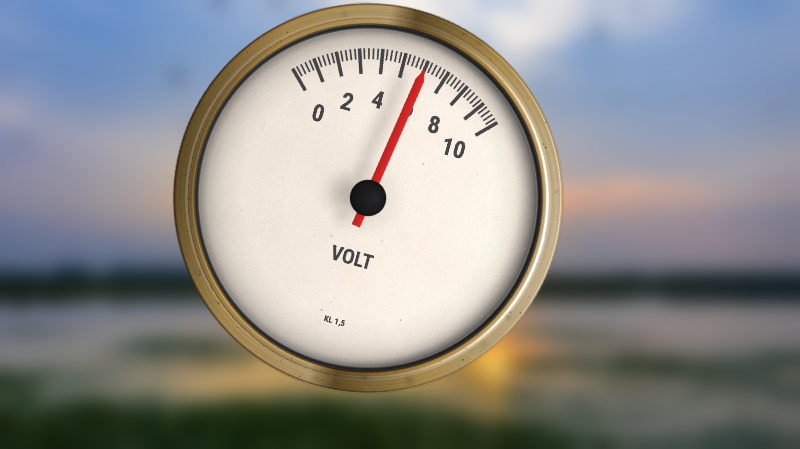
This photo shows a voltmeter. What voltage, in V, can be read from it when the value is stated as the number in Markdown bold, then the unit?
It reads **6** V
